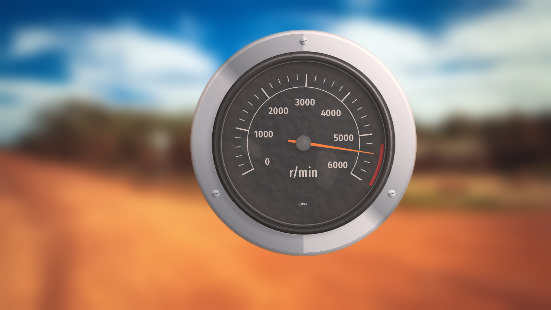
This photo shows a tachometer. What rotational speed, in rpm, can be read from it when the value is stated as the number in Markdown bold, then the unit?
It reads **5400** rpm
